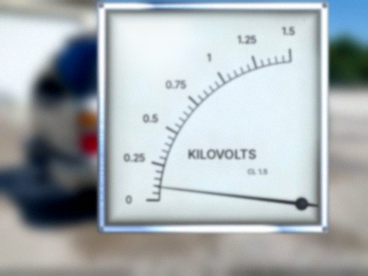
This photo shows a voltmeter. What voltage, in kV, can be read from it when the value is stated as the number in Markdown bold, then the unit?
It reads **0.1** kV
